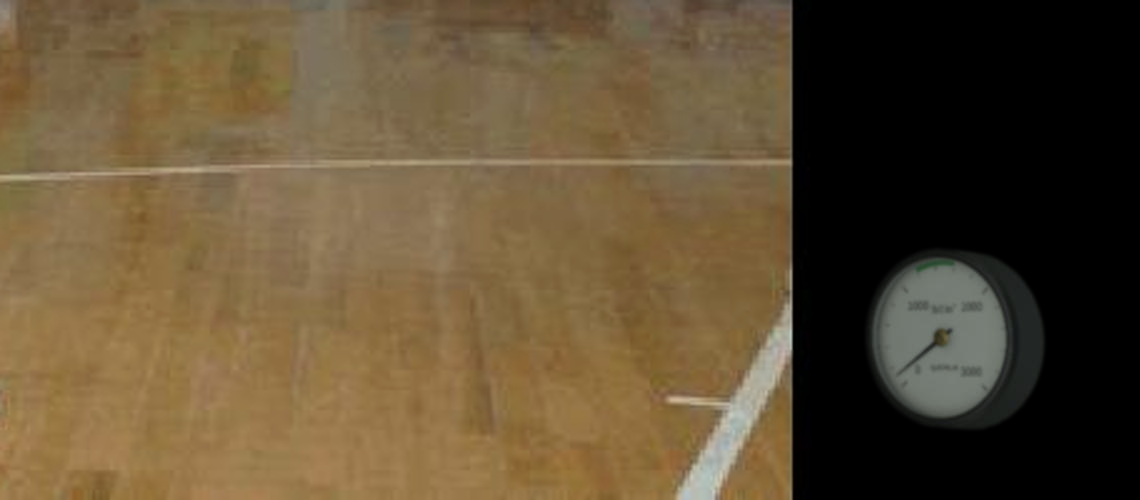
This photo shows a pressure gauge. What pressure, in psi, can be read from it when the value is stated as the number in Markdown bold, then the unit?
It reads **100** psi
